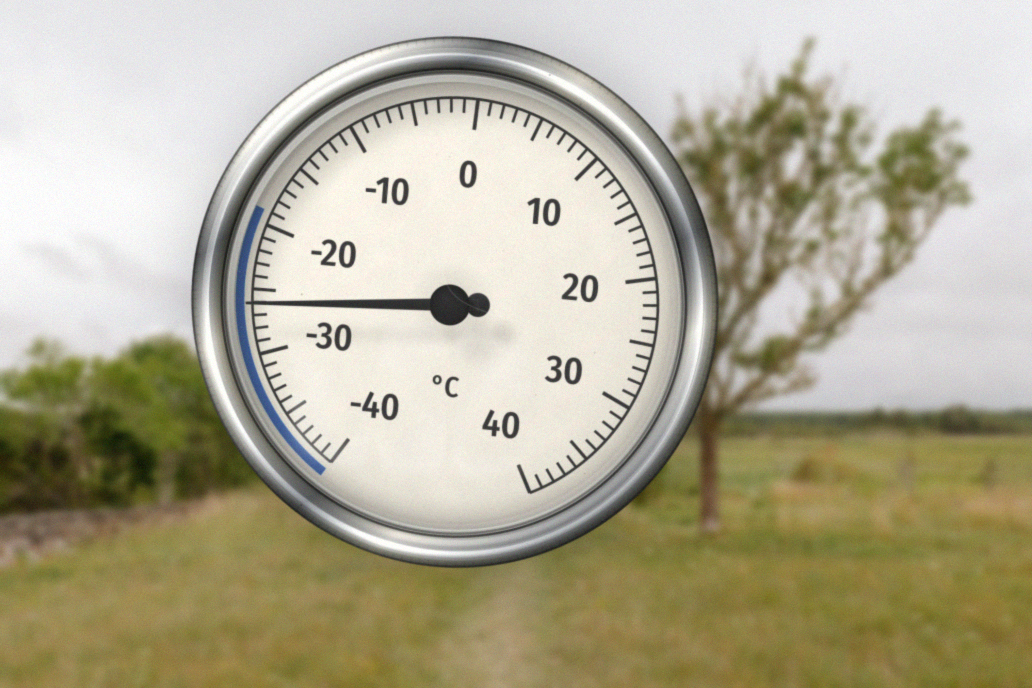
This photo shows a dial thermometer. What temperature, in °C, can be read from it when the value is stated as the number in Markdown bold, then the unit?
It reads **-26** °C
